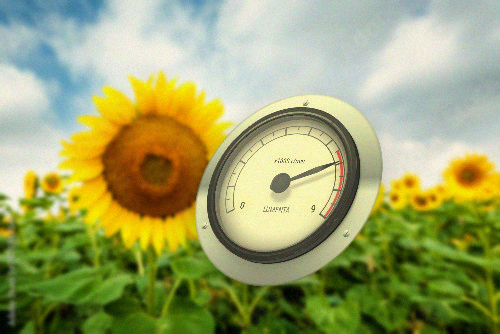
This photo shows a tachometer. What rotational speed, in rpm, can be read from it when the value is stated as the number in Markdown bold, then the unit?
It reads **7000** rpm
